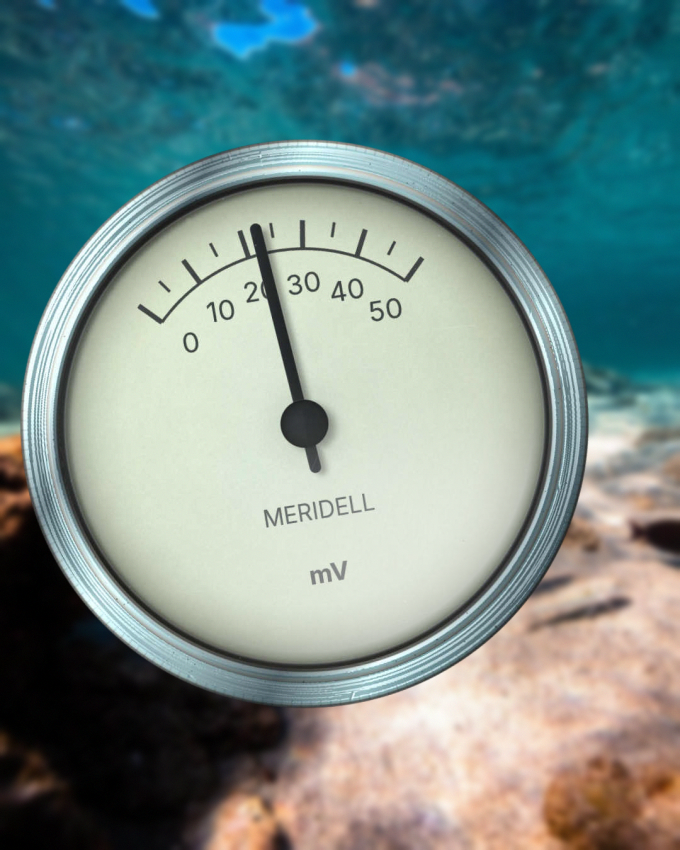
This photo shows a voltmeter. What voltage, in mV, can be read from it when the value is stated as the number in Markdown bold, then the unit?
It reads **22.5** mV
